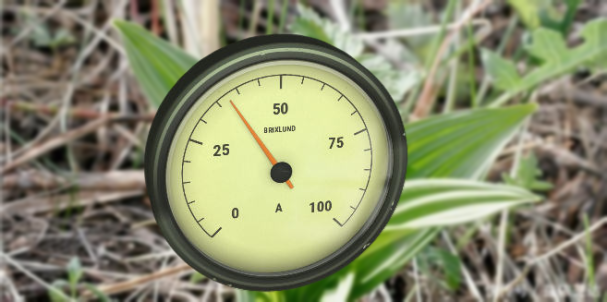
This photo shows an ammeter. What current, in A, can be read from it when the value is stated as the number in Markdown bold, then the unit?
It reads **37.5** A
